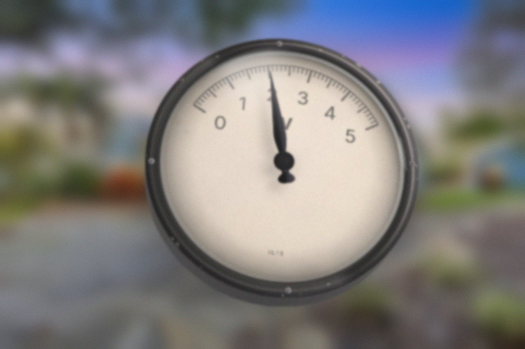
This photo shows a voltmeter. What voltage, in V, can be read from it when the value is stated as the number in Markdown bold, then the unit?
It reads **2** V
